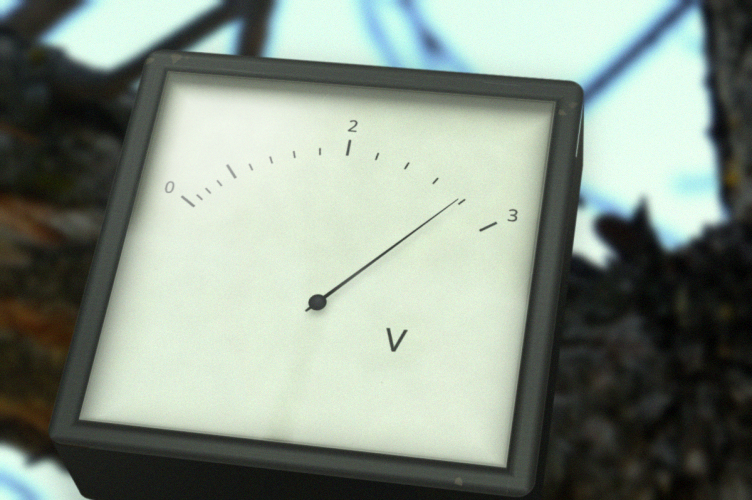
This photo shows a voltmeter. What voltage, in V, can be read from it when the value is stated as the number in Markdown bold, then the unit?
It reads **2.8** V
